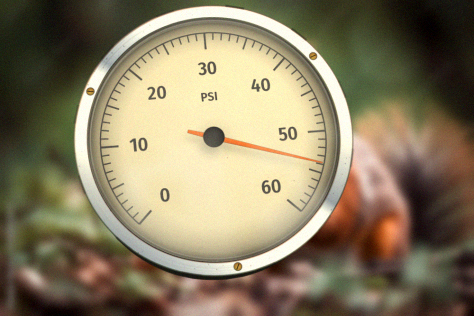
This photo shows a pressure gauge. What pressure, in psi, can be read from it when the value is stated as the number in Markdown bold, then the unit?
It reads **54** psi
